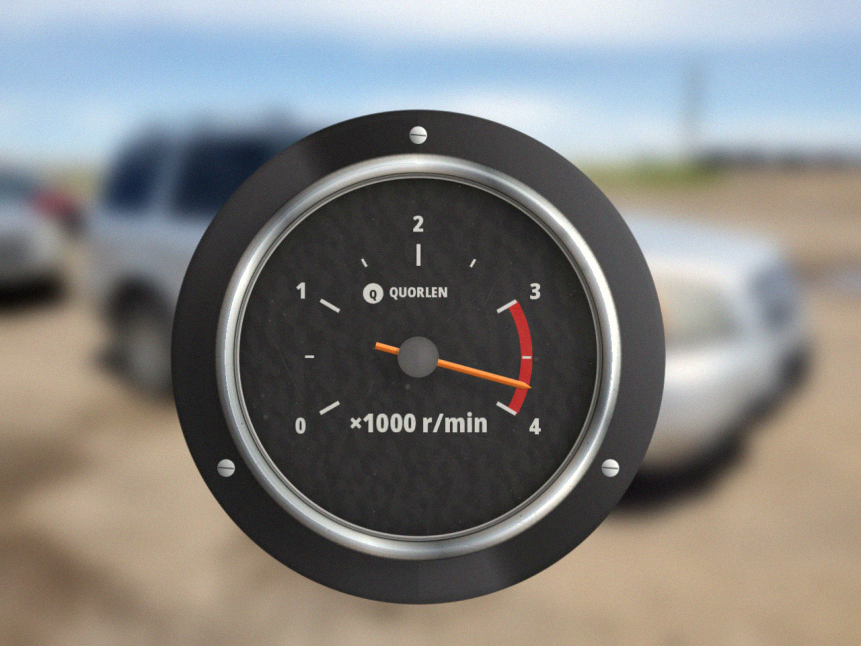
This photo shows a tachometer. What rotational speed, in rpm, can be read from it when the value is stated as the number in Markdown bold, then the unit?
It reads **3750** rpm
